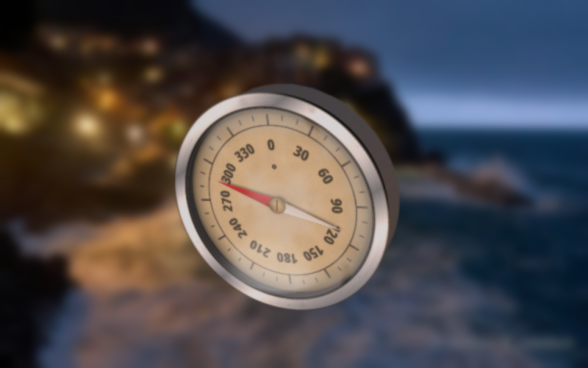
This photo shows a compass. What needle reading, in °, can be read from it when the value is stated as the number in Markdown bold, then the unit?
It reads **290** °
